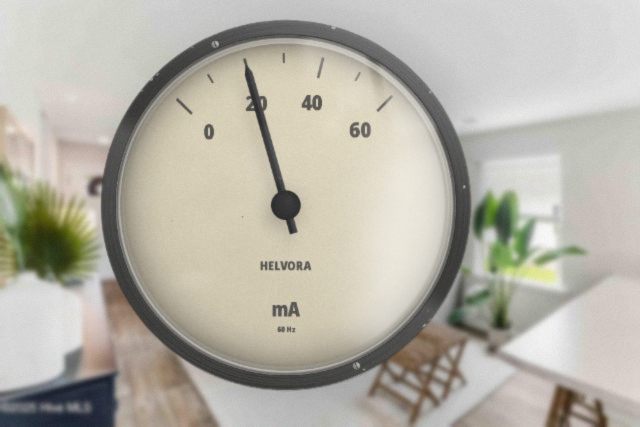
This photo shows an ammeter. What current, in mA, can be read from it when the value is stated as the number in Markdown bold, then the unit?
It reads **20** mA
